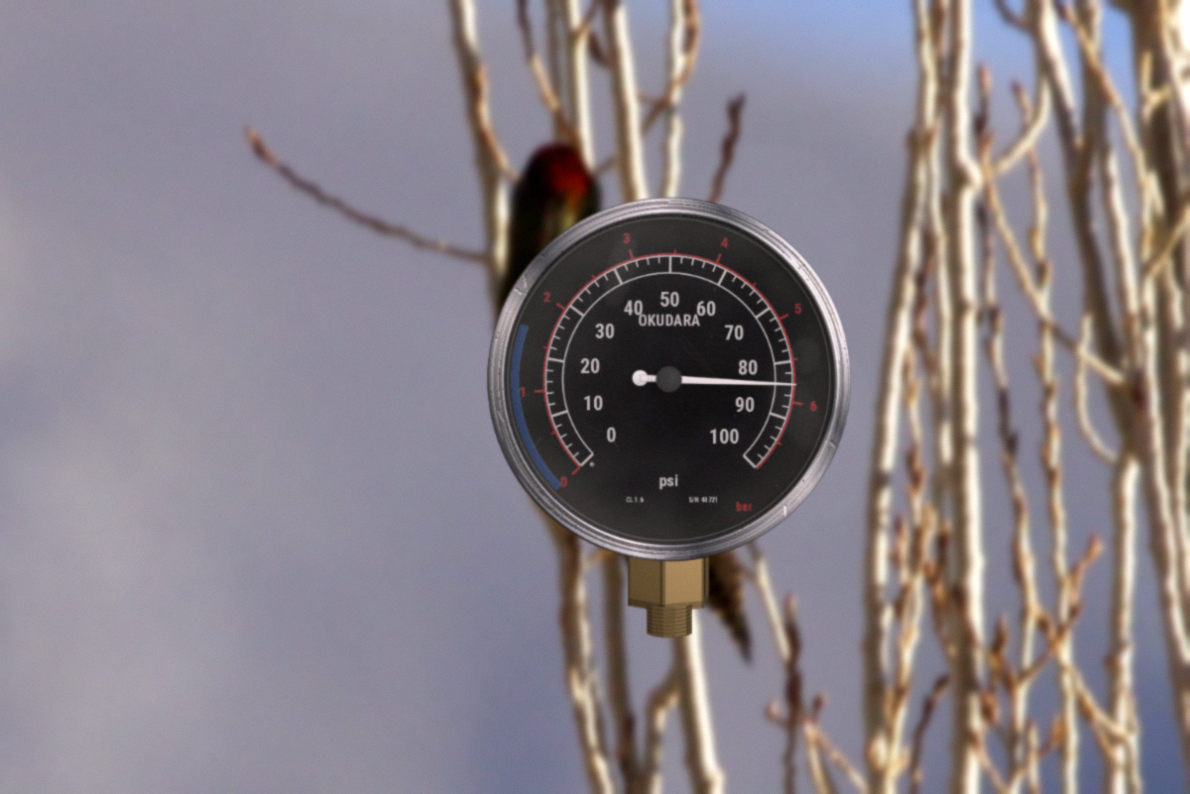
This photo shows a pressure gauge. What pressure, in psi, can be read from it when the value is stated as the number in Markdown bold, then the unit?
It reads **84** psi
